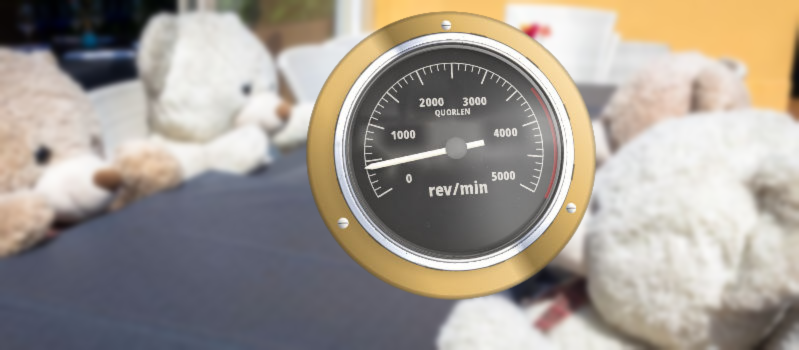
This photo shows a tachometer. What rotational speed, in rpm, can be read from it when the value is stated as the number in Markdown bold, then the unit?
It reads **400** rpm
